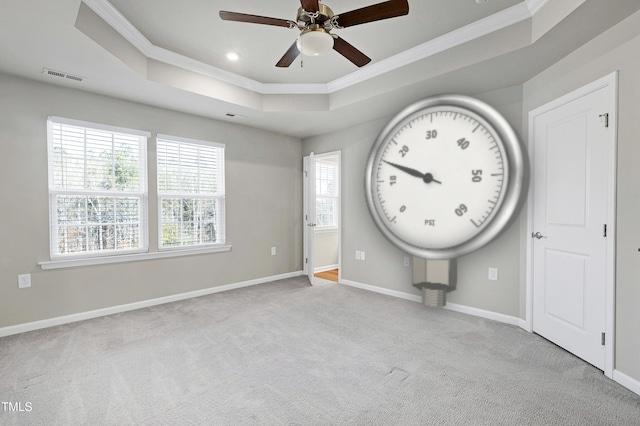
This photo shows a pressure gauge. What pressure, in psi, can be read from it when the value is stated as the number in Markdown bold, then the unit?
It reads **15** psi
